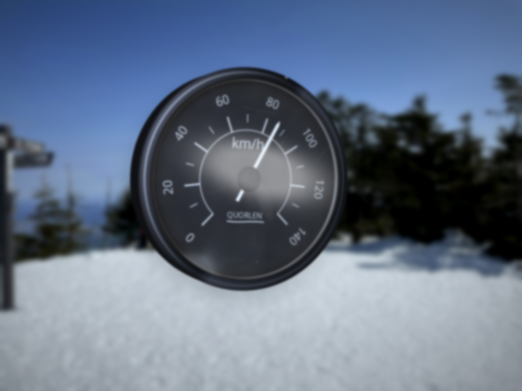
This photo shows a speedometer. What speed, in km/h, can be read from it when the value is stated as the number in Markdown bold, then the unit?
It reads **85** km/h
